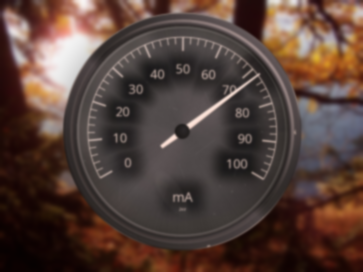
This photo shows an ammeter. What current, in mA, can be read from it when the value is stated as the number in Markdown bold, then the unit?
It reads **72** mA
